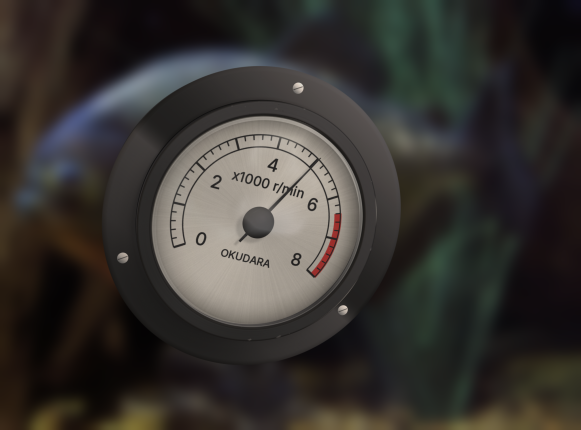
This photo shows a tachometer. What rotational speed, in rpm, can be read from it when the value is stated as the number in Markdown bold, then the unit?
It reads **5000** rpm
